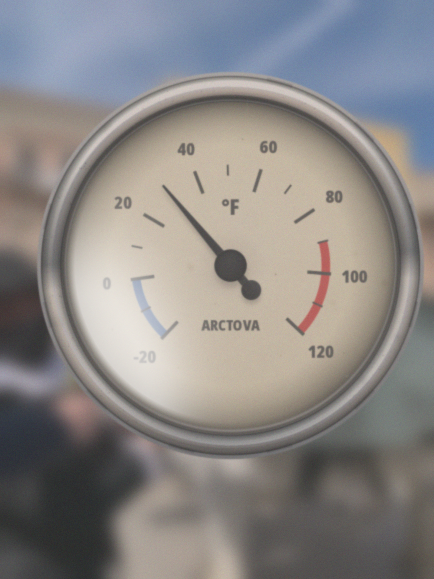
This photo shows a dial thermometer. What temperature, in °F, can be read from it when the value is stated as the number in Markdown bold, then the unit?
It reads **30** °F
